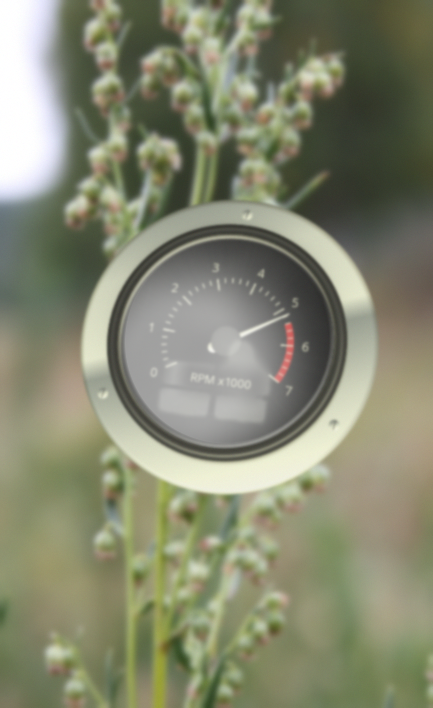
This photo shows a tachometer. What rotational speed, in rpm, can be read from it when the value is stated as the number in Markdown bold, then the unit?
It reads **5200** rpm
